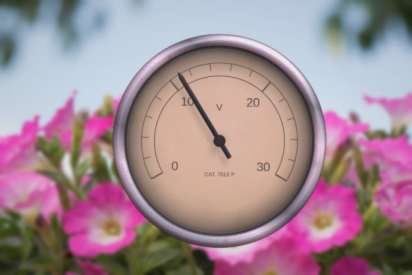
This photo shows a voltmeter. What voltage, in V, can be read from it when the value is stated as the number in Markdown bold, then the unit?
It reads **11** V
